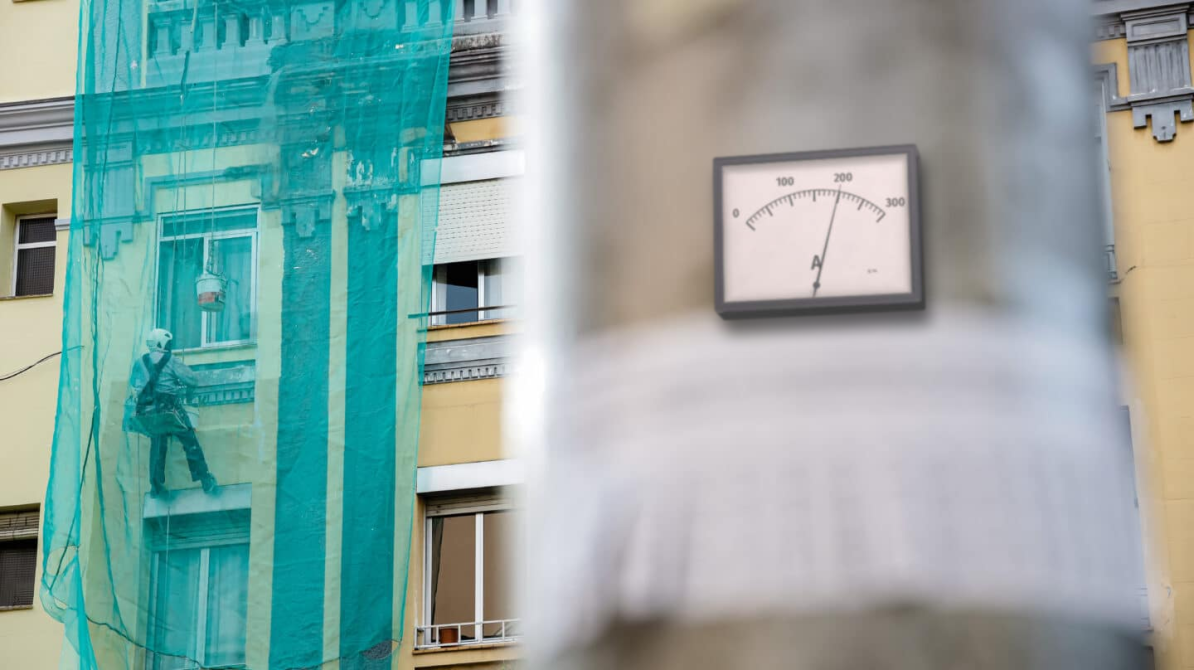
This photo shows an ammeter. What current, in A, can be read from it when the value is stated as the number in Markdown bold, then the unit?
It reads **200** A
